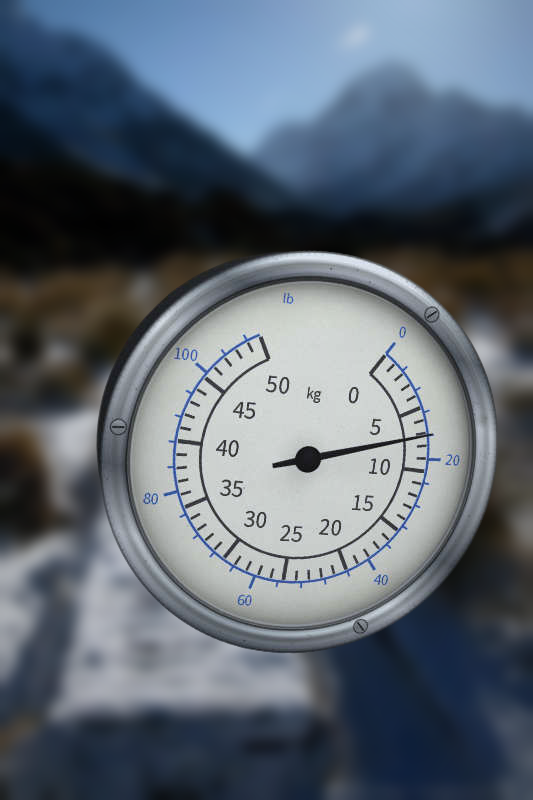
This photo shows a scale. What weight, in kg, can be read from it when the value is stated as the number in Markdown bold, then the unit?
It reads **7** kg
